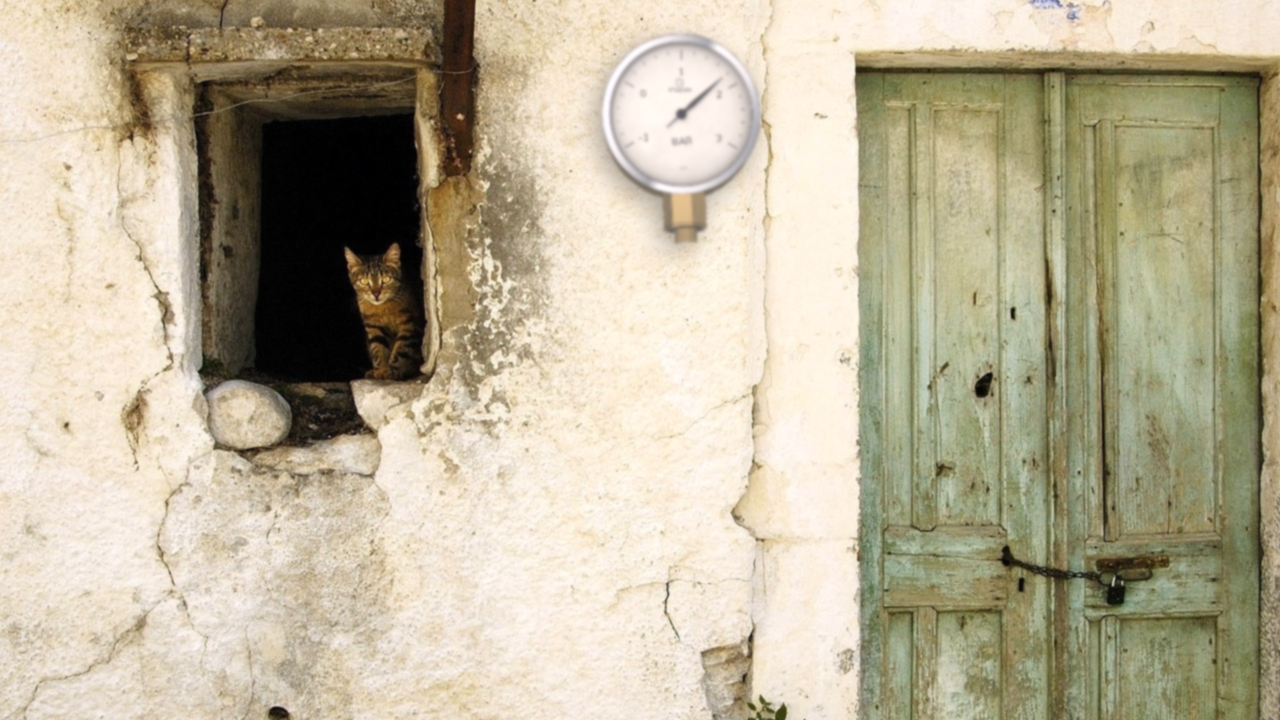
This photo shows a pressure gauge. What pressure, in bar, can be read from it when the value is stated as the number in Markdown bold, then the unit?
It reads **1.8** bar
